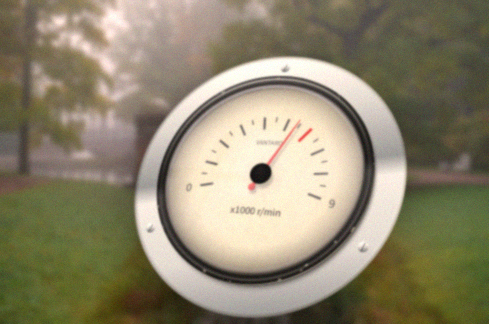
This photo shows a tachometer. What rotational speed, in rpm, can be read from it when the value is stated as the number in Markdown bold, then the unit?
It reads **5500** rpm
